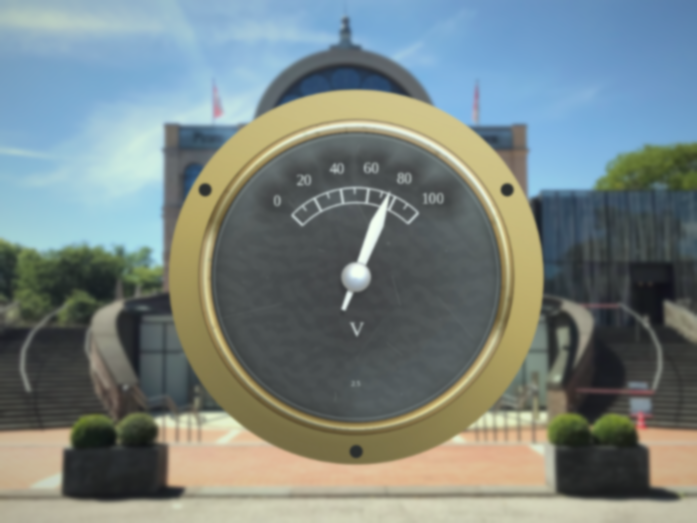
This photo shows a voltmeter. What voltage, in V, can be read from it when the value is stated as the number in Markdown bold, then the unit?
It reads **75** V
